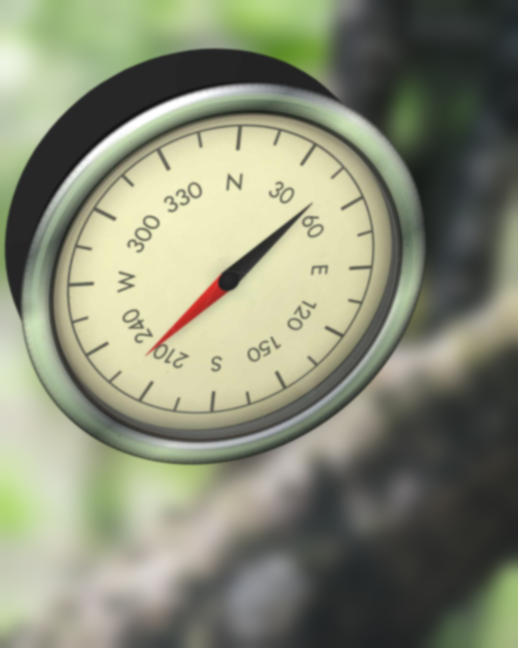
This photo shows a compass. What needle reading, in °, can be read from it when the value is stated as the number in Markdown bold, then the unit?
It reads **225** °
